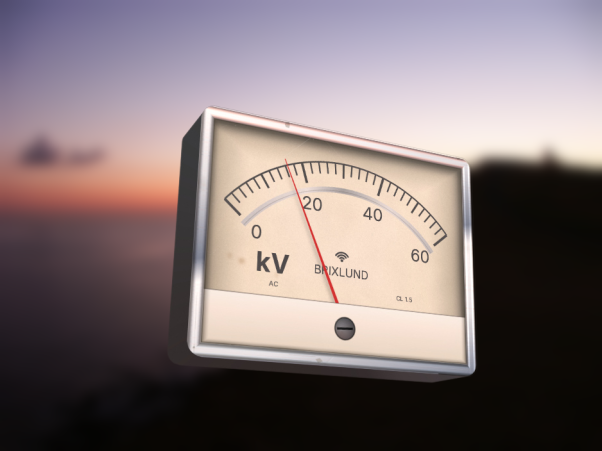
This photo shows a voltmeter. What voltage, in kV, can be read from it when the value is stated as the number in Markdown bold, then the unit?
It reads **16** kV
